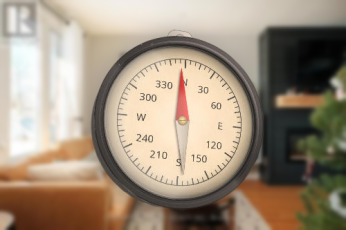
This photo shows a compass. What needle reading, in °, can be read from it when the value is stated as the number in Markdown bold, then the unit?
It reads **355** °
